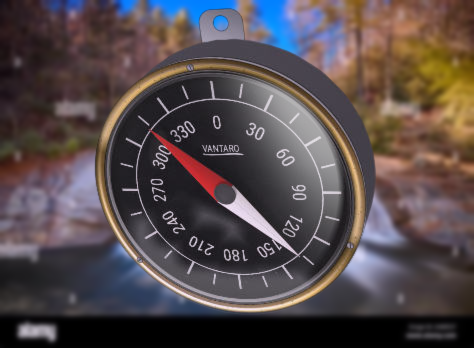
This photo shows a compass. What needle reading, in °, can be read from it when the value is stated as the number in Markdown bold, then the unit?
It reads **315** °
